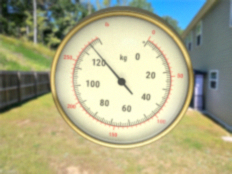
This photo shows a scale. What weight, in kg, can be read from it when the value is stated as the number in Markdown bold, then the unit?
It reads **125** kg
